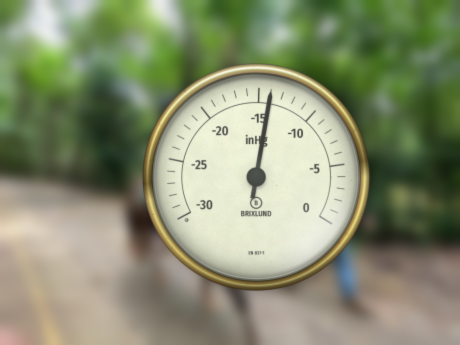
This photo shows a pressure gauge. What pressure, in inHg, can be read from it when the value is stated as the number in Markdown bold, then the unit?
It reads **-14** inHg
